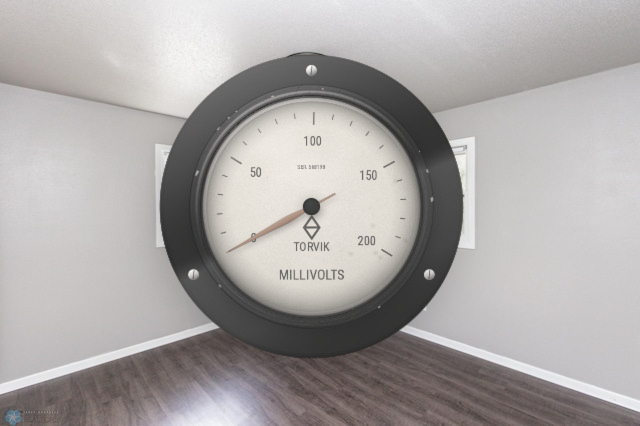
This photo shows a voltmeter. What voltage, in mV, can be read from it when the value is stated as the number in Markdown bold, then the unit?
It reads **0** mV
